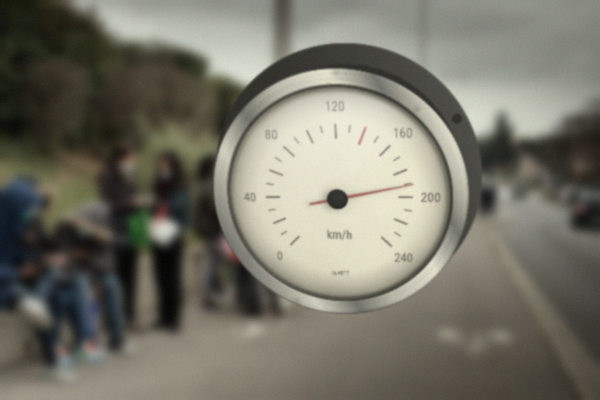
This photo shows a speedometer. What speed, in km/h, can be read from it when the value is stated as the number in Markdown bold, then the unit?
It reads **190** km/h
